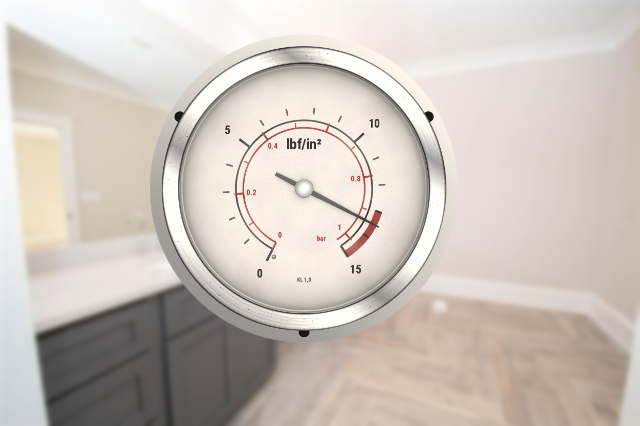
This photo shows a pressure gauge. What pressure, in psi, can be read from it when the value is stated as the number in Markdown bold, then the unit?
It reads **13.5** psi
